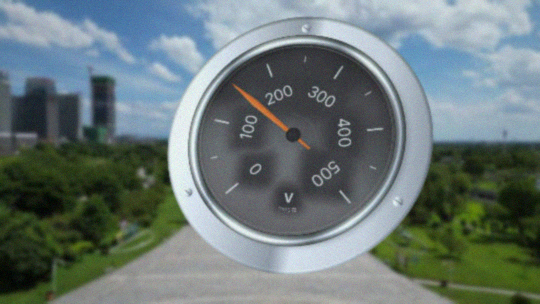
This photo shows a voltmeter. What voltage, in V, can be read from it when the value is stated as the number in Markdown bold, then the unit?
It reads **150** V
